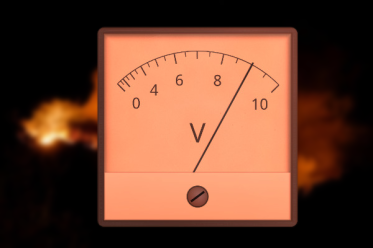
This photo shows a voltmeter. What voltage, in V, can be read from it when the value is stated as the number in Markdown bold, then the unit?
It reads **9** V
